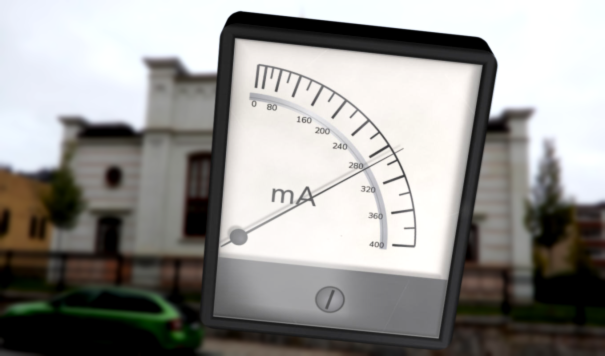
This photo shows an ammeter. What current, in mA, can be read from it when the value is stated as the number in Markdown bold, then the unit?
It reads **290** mA
